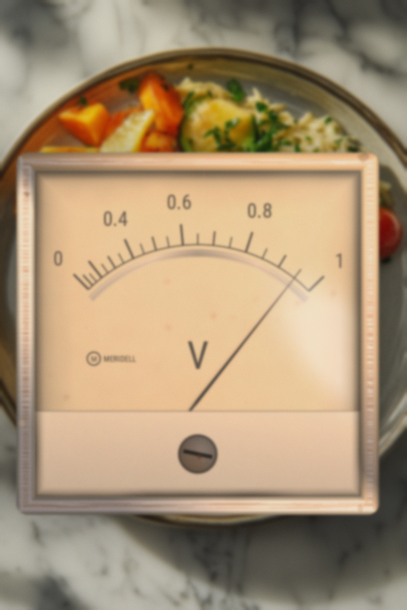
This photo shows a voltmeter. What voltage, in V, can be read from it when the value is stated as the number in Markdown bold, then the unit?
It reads **0.95** V
